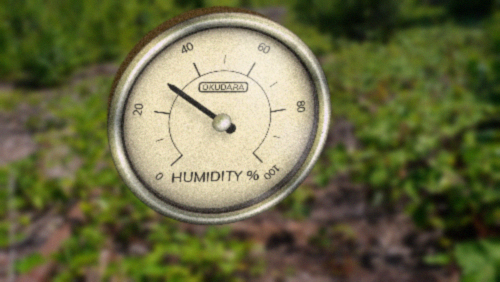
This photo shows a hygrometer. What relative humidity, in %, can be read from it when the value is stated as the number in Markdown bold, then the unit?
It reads **30** %
